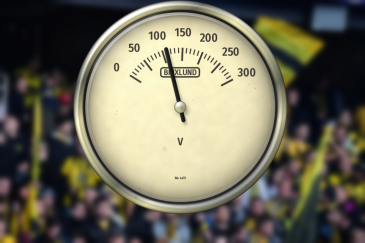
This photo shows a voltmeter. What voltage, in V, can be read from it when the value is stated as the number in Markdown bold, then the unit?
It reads **110** V
